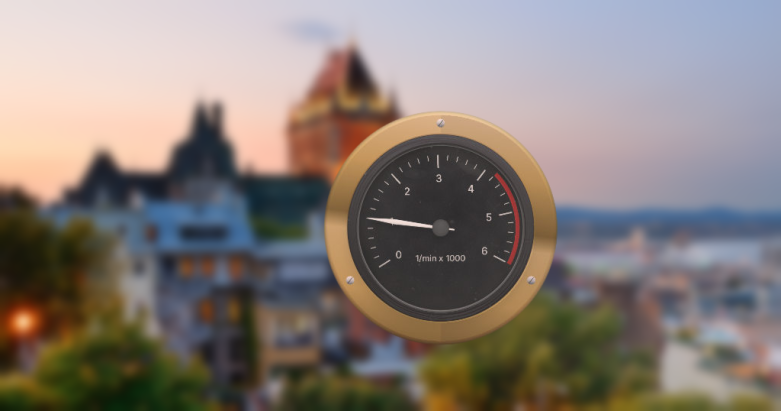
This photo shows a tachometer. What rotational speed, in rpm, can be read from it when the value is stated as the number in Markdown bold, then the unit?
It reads **1000** rpm
